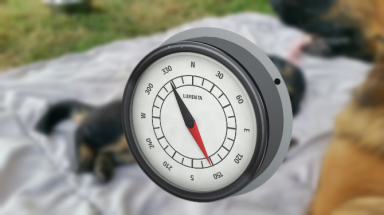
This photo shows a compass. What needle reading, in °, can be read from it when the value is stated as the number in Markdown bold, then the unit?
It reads **150** °
